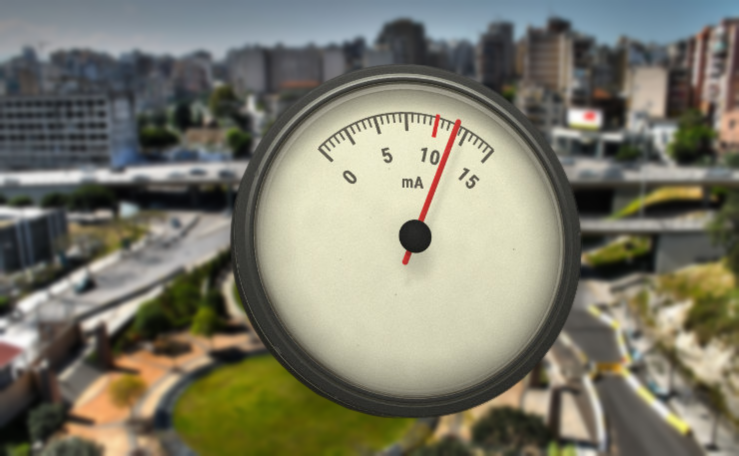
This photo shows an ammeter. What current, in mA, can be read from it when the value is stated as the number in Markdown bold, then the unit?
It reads **11.5** mA
